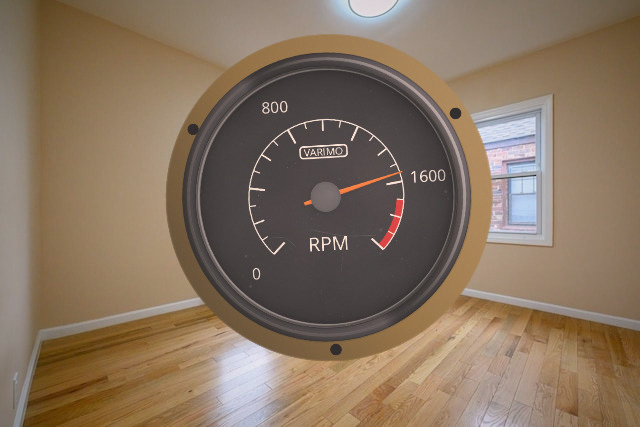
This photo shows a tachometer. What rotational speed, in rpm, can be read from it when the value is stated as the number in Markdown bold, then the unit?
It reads **1550** rpm
